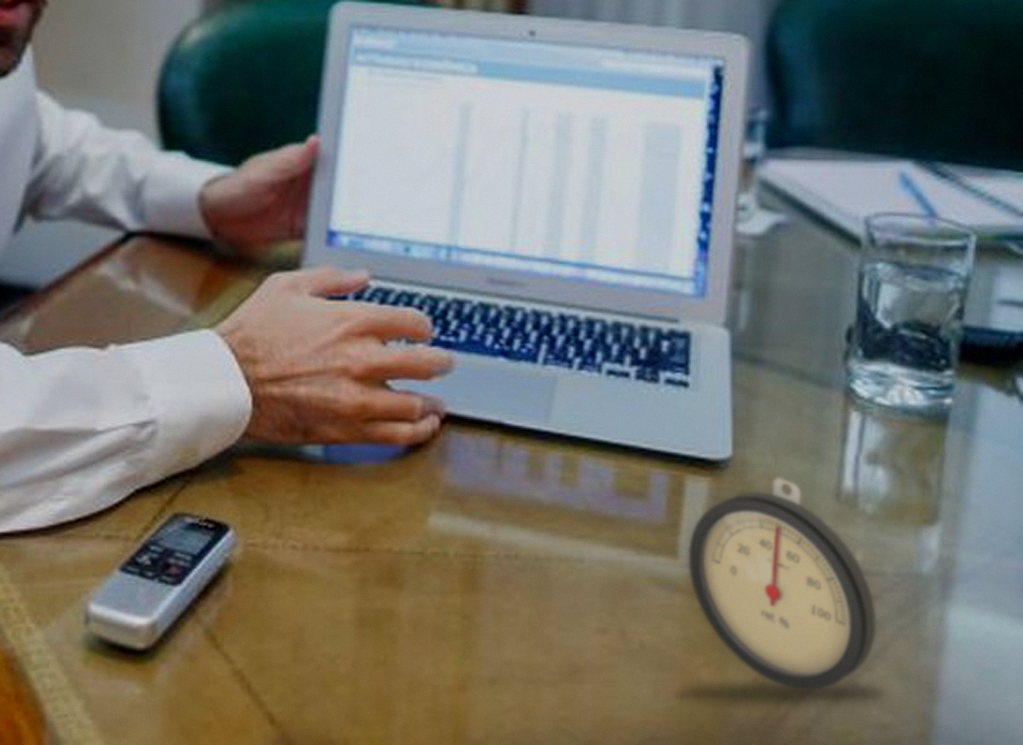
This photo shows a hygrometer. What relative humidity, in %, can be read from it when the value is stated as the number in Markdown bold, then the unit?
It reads **50** %
